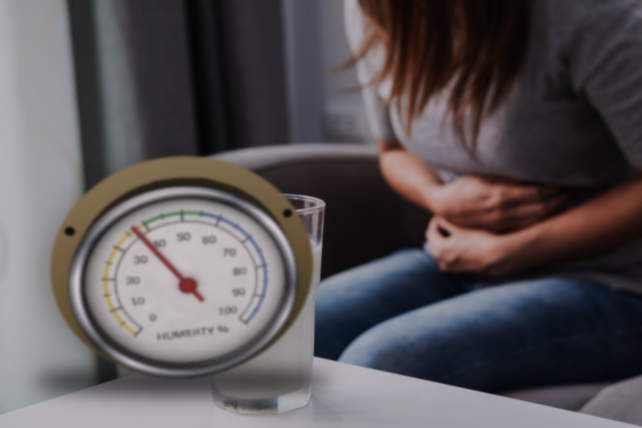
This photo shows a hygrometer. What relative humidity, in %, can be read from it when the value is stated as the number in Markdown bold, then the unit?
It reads **37.5** %
